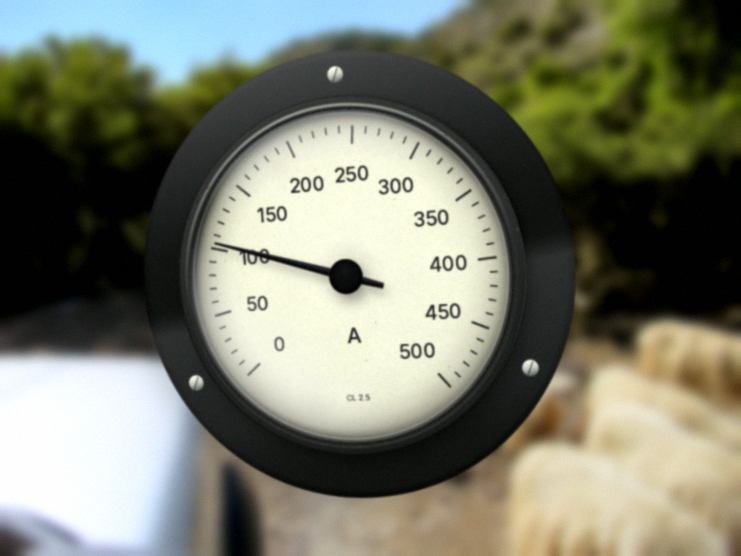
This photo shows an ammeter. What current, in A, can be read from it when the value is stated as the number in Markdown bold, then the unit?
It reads **105** A
